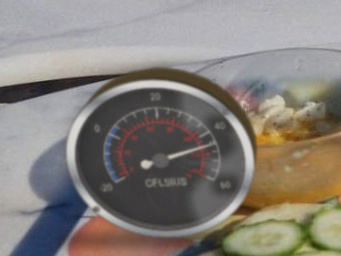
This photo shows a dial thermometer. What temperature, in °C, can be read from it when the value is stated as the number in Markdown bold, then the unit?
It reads **44** °C
